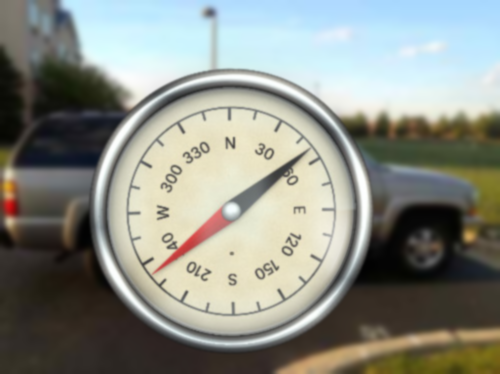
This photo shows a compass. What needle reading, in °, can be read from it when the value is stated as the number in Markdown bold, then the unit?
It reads **232.5** °
